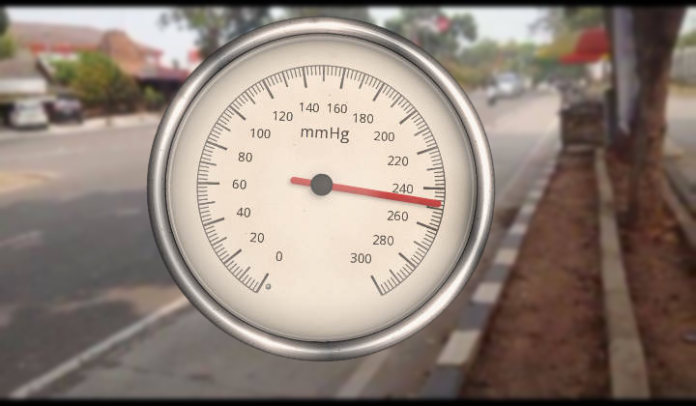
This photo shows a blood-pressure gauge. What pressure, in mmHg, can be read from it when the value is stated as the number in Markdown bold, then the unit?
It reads **248** mmHg
